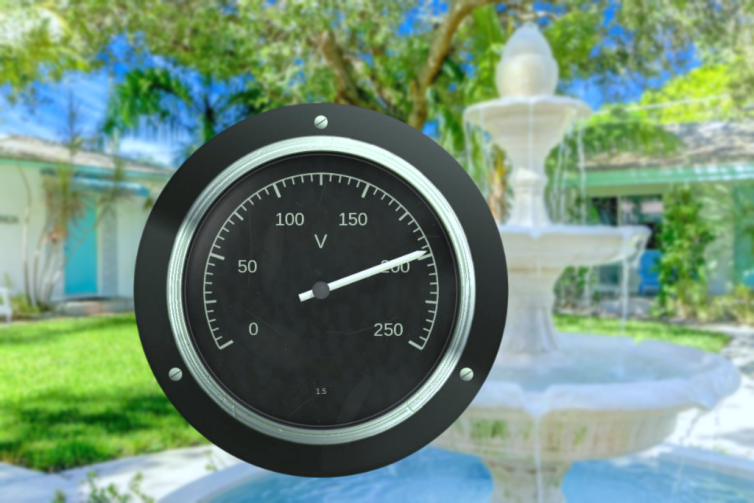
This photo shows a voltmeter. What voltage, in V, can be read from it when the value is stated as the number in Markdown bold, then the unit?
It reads **197.5** V
